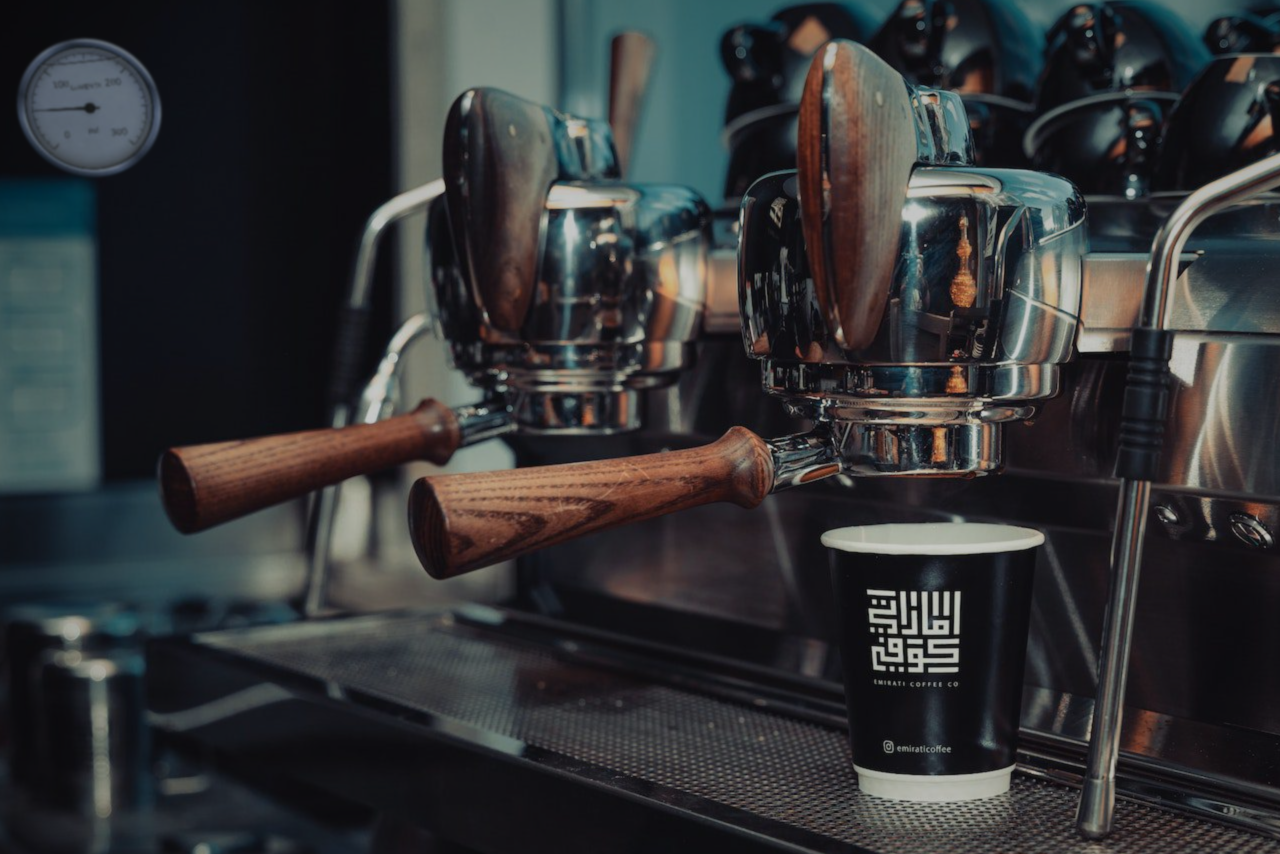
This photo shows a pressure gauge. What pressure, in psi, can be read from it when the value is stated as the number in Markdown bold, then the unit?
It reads **50** psi
